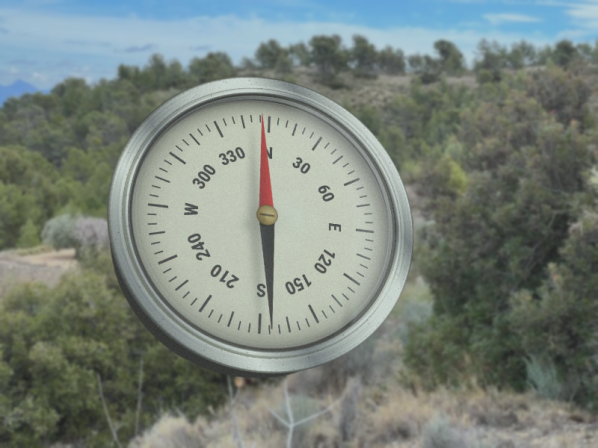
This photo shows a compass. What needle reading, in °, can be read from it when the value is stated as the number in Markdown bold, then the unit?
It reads **355** °
